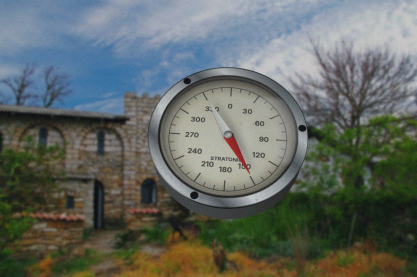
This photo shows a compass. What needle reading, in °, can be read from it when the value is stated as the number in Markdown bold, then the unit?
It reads **150** °
